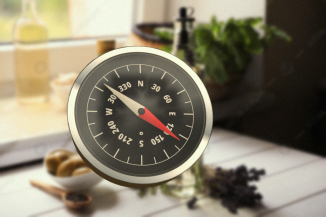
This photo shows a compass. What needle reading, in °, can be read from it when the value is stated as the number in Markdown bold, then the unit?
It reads **127.5** °
